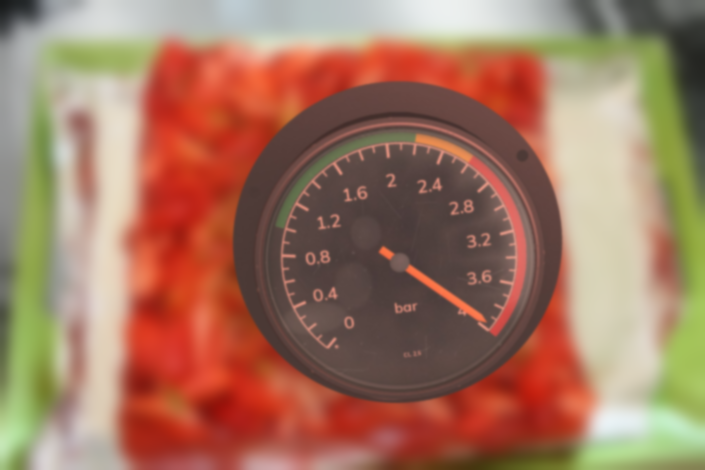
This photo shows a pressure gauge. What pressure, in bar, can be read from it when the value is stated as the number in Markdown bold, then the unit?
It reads **3.95** bar
